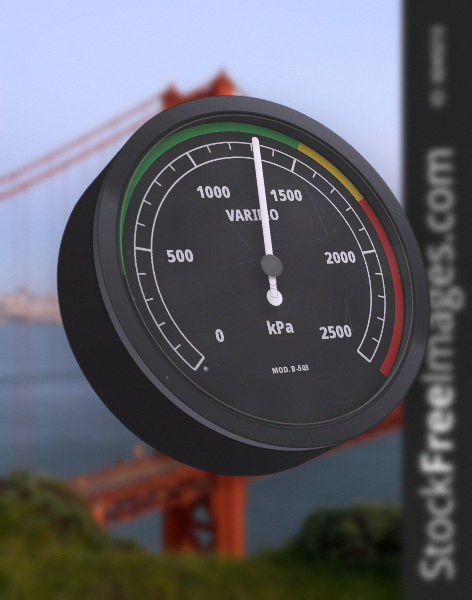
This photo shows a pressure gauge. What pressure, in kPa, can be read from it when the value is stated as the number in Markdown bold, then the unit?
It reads **1300** kPa
